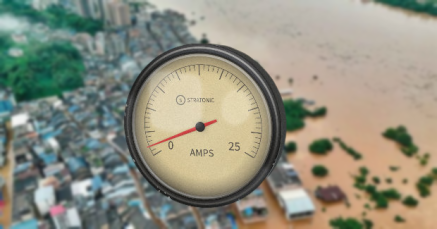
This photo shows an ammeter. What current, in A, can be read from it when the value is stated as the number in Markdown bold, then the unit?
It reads **1** A
